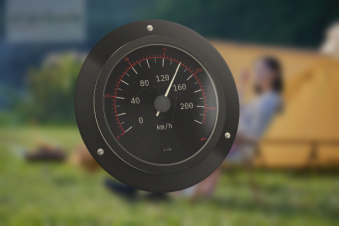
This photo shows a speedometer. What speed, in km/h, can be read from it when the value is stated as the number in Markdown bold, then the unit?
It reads **140** km/h
